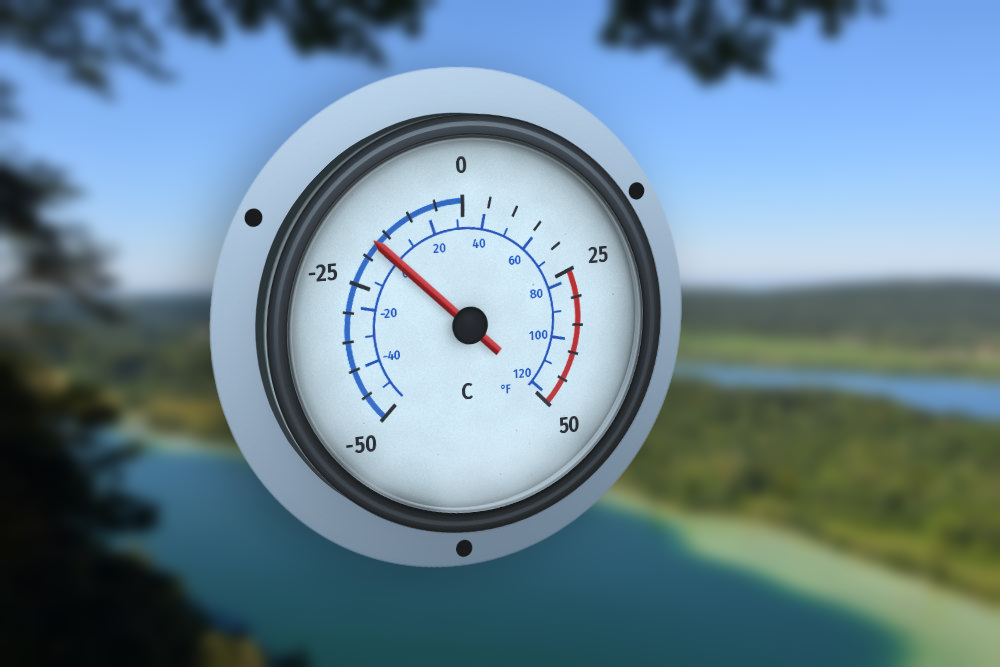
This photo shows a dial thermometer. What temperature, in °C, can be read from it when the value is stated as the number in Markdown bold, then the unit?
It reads **-17.5** °C
